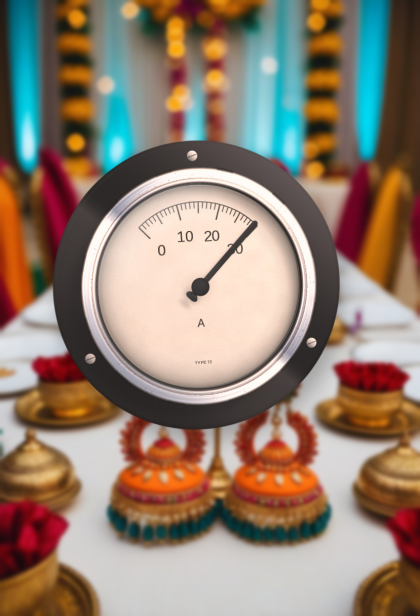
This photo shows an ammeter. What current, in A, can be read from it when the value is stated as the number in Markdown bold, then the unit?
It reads **29** A
